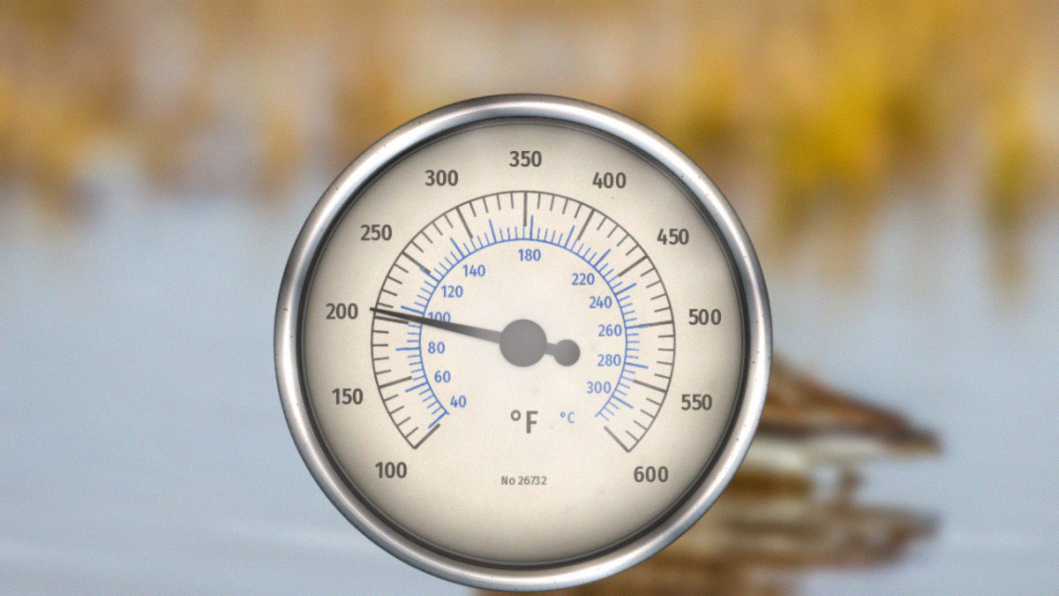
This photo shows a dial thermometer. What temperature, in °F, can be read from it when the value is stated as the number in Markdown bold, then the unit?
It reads **205** °F
